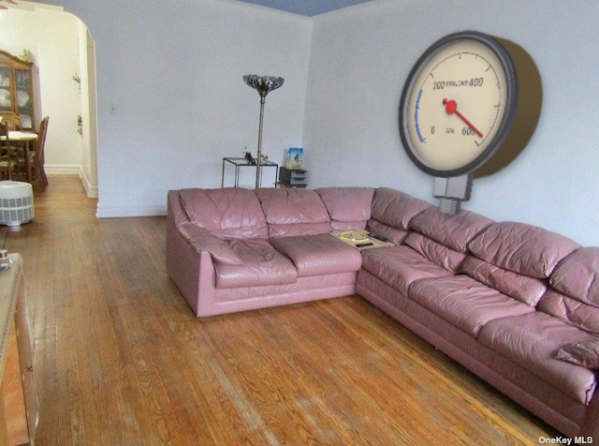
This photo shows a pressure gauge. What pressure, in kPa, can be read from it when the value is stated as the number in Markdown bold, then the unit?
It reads **575** kPa
